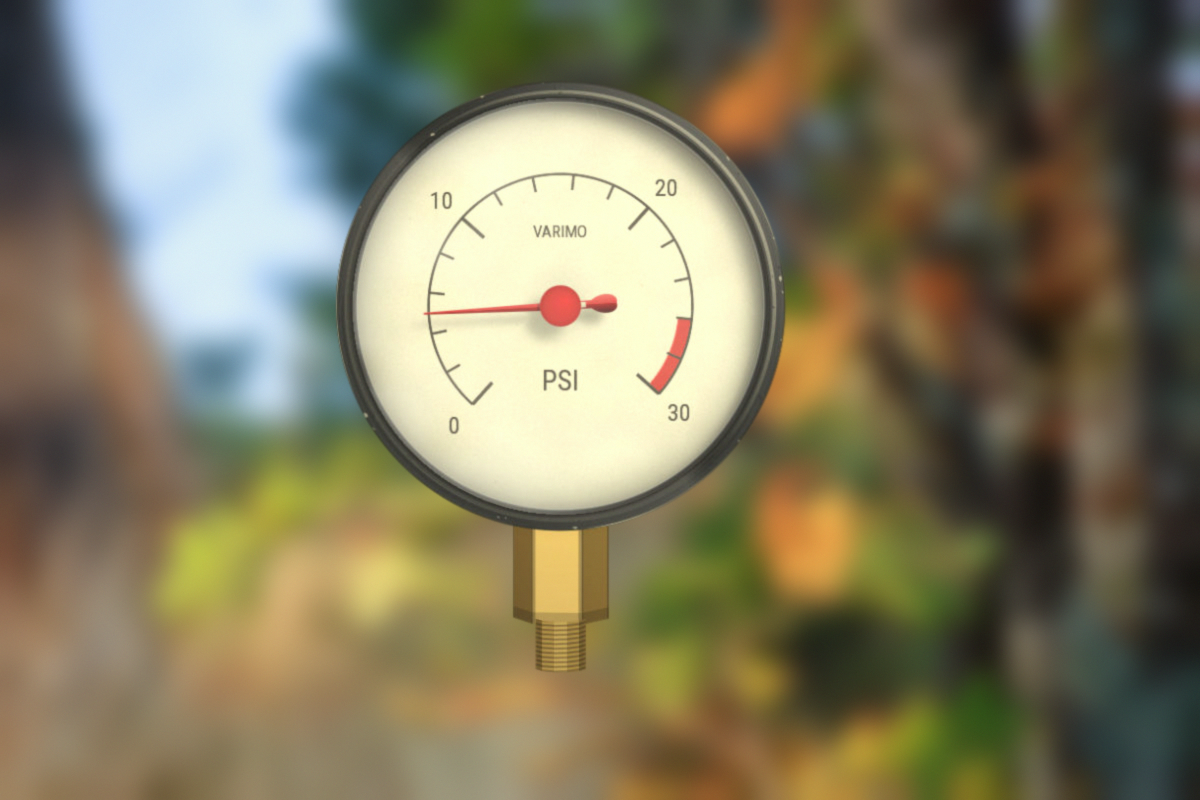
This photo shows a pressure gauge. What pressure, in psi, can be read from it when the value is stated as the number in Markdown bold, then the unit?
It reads **5** psi
